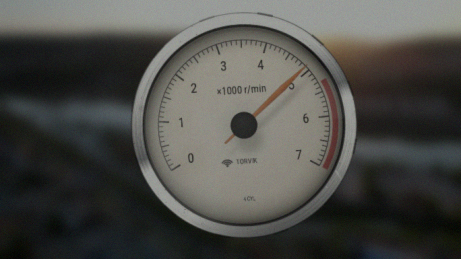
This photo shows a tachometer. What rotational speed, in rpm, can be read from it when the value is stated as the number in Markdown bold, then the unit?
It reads **4900** rpm
